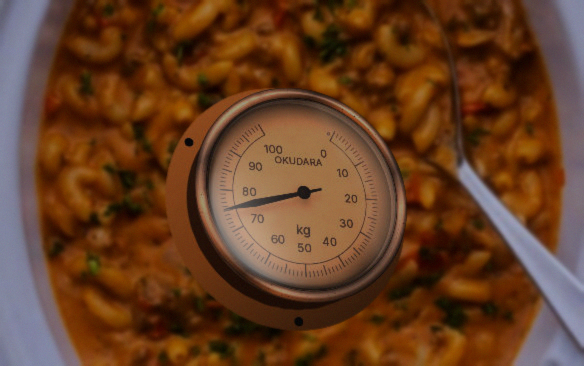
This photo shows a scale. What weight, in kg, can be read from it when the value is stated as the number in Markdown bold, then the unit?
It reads **75** kg
